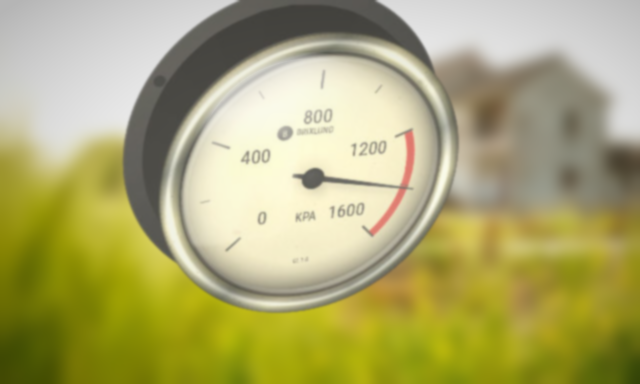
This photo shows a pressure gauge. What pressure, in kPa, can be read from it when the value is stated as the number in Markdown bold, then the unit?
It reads **1400** kPa
